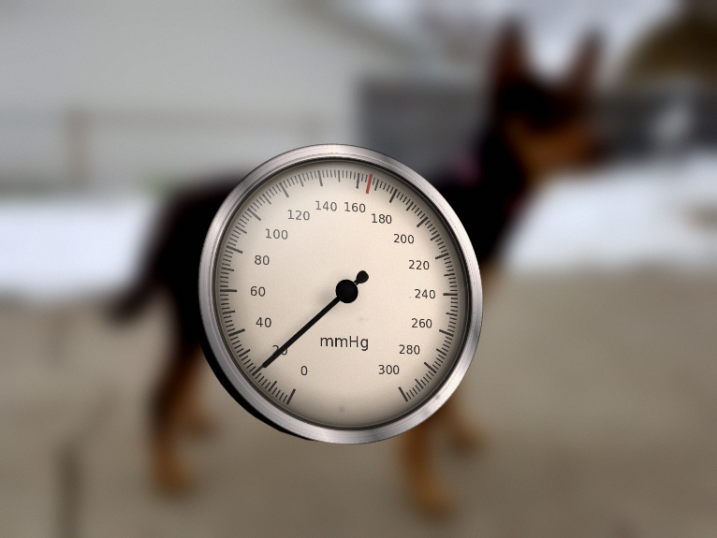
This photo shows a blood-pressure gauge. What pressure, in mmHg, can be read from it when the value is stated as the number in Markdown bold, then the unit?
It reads **20** mmHg
